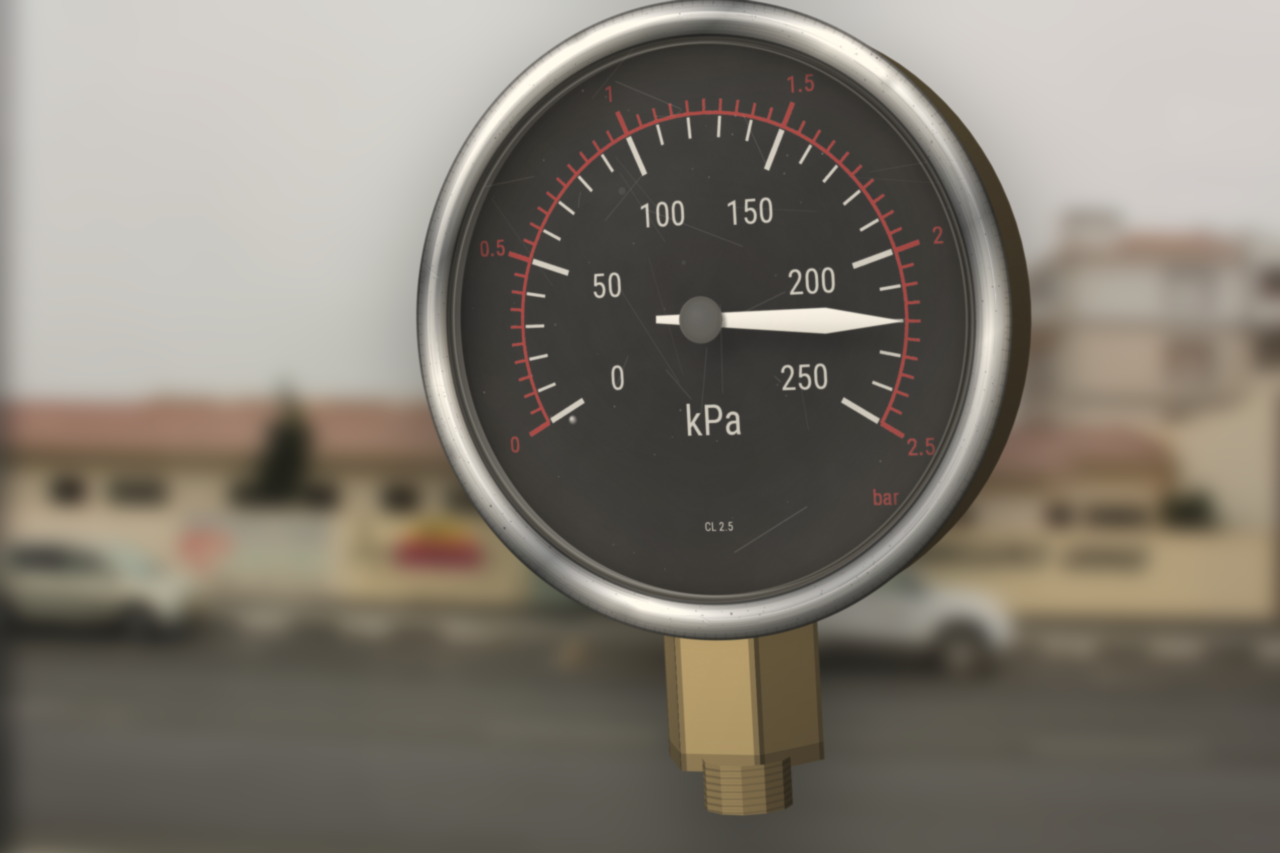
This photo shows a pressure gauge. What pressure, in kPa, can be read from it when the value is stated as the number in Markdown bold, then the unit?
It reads **220** kPa
